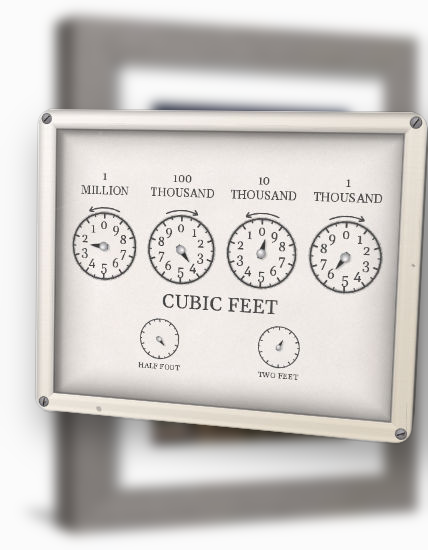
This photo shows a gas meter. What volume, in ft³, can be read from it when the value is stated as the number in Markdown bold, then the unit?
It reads **239600** ft³
